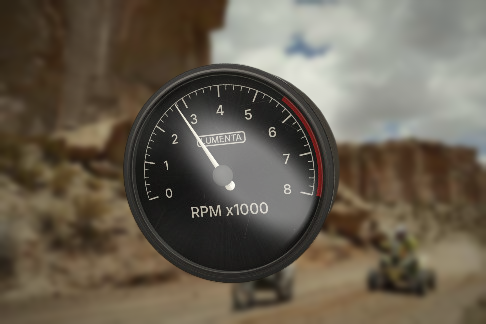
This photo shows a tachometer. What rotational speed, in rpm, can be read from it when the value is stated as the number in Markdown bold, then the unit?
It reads **2800** rpm
